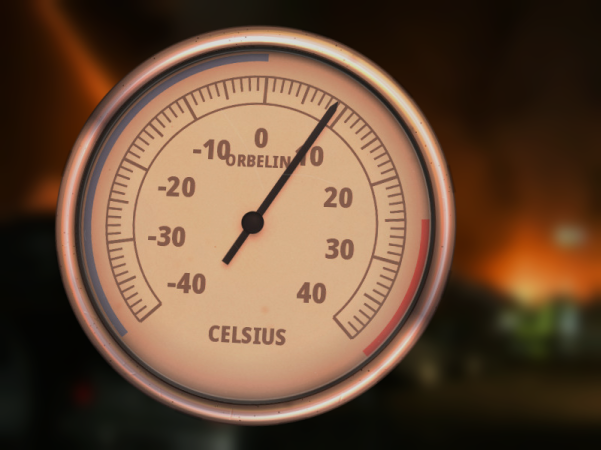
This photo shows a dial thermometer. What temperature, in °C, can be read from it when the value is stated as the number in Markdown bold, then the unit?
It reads **9** °C
